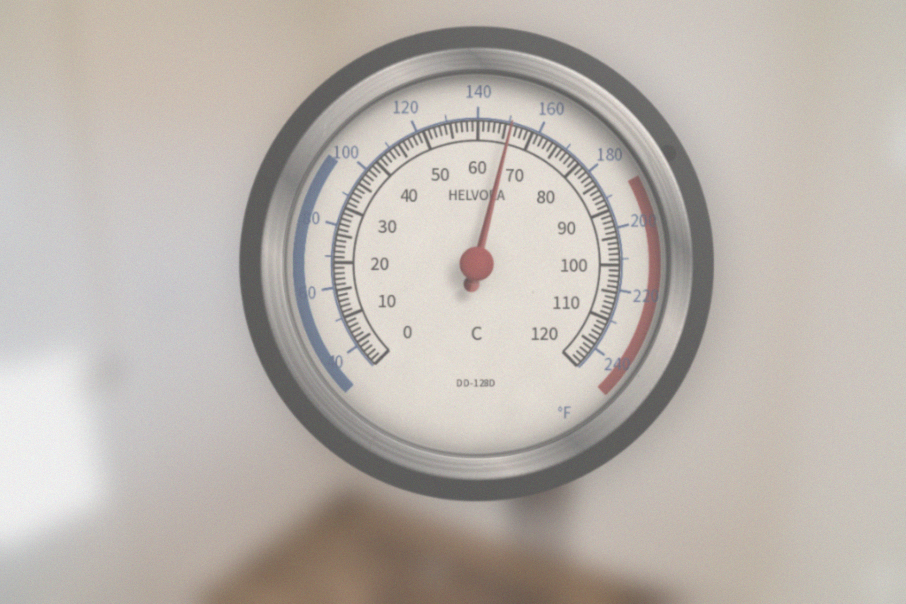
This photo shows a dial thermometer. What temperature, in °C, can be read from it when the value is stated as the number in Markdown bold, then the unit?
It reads **66** °C
